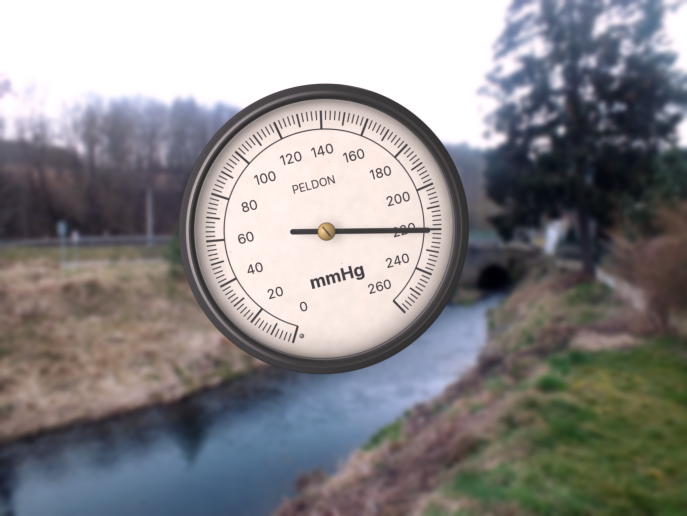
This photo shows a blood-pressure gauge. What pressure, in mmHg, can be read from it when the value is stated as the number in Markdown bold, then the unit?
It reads **220** mmHg
